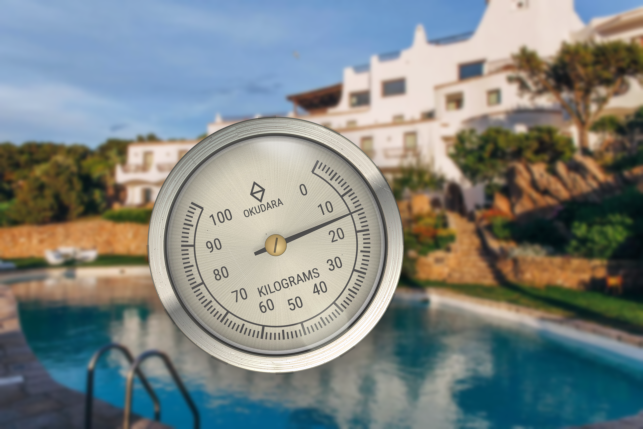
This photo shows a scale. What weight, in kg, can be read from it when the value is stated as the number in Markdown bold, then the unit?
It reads **15** kg
